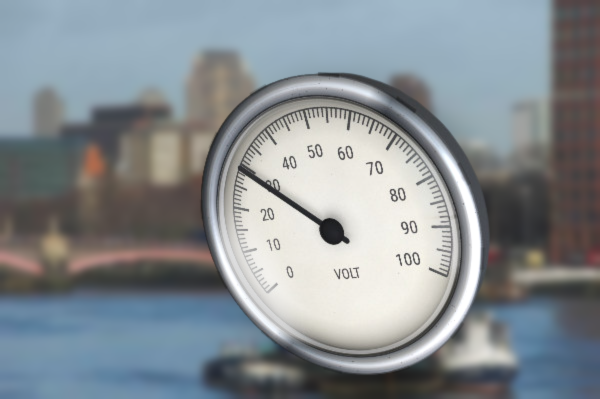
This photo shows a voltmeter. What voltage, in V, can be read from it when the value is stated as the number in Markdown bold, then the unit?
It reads **30** V
